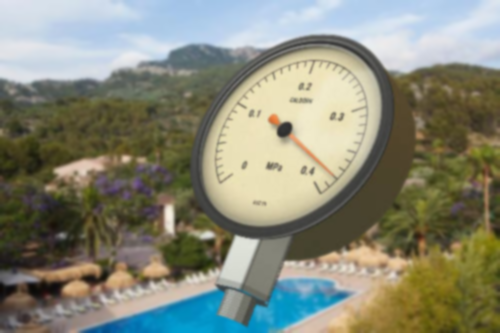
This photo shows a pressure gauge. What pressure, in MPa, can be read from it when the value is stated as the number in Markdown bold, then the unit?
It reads **0.38** MPa
